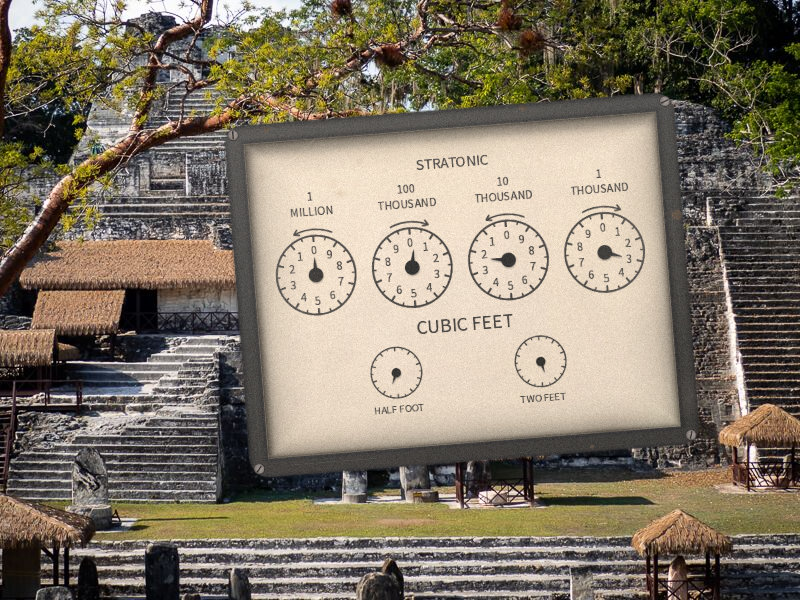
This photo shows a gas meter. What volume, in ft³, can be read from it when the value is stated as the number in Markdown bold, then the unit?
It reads **2300** ft³
